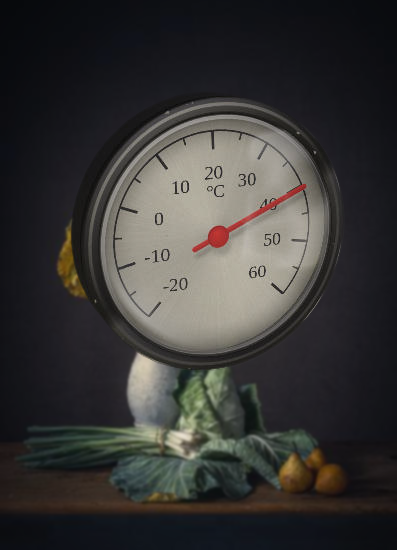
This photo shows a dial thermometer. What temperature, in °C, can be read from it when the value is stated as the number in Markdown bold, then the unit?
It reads **40** °C
